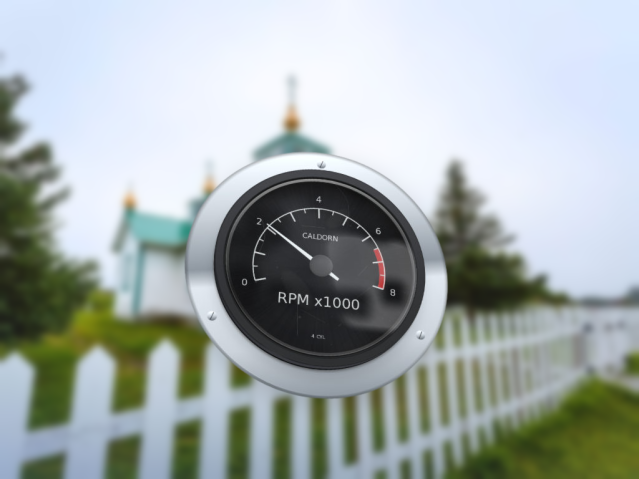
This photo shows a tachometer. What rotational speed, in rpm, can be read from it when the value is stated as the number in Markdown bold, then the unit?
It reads **2000** rpm
